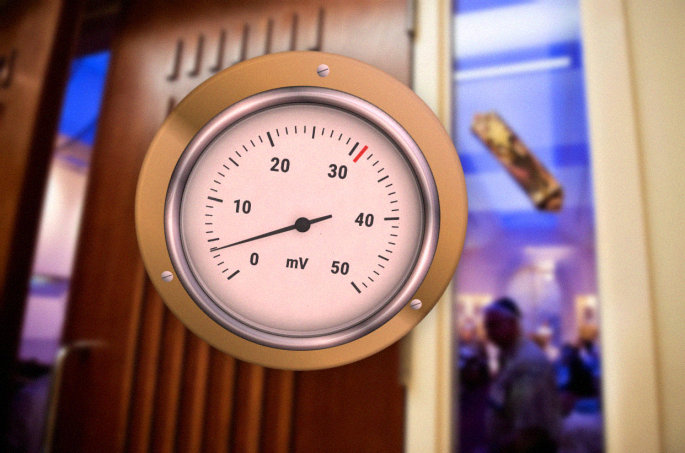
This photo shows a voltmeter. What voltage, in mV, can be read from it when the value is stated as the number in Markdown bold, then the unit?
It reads **4** mV
